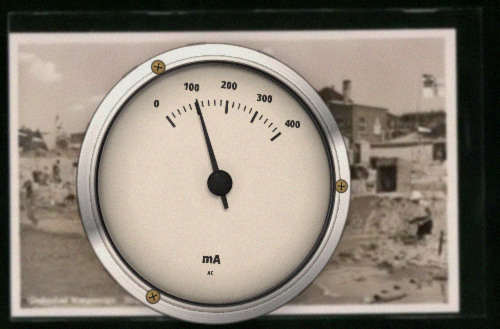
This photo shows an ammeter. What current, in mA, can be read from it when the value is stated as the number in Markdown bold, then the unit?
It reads **100** mA
